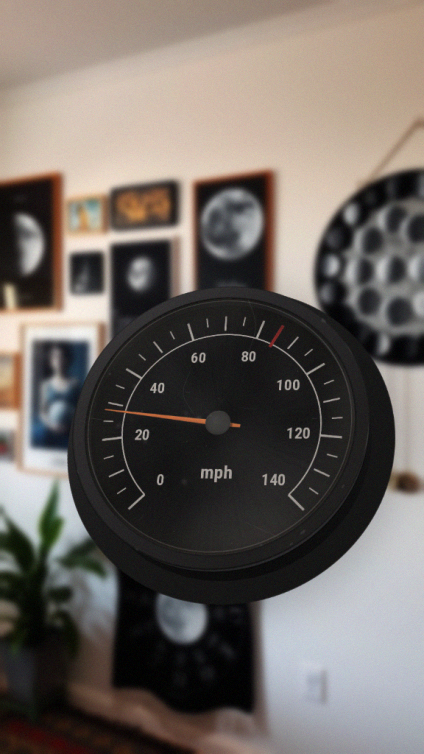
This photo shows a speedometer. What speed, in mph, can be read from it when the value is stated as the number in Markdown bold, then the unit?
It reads **27.5** mph
